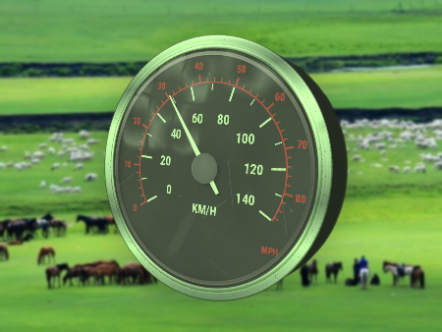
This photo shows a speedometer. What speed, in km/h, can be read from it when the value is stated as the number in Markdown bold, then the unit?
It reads **50** km/h
